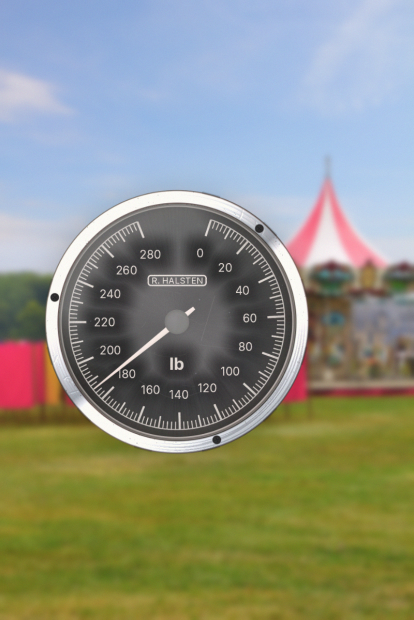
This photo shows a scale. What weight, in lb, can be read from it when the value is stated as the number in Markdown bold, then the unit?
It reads **186** lb
